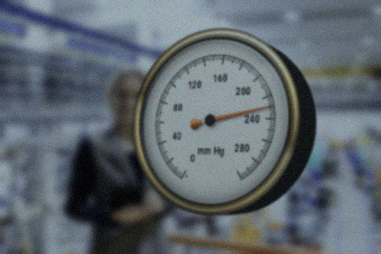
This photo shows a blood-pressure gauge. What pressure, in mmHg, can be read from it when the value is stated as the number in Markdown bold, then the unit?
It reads **230** mmHg
